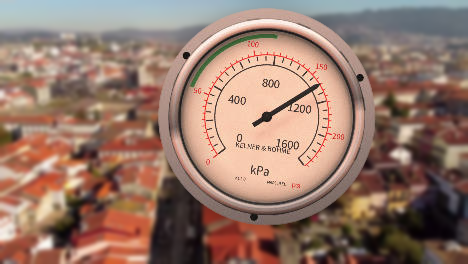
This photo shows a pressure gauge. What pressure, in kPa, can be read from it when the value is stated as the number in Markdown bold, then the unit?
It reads **1100** kPa
